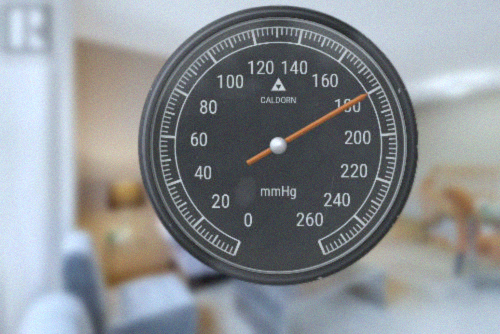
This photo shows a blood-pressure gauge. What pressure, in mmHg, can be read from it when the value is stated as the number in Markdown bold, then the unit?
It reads **180** mmHg
